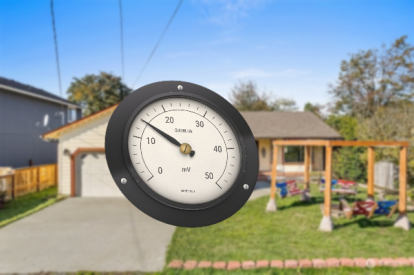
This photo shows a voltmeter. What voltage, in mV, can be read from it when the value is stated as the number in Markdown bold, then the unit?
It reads **14** mV
